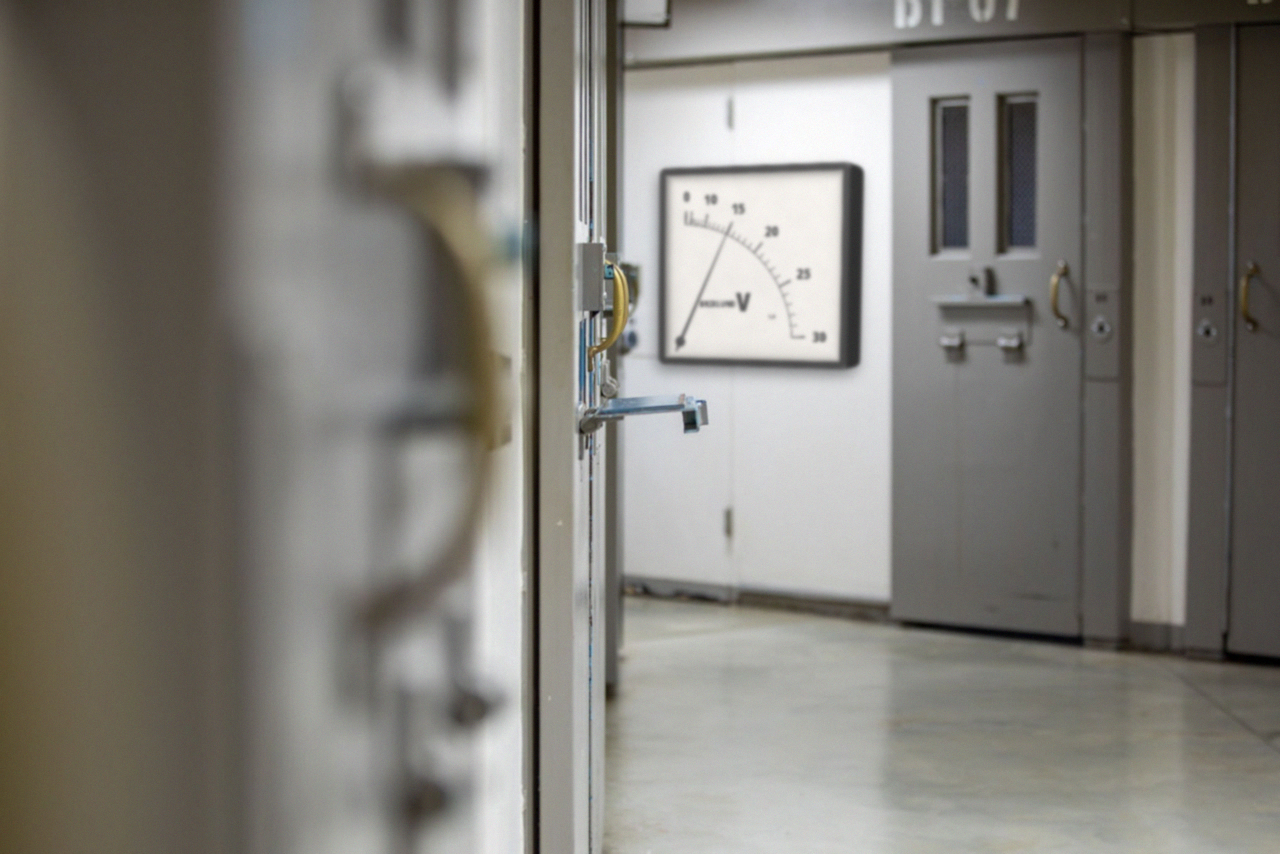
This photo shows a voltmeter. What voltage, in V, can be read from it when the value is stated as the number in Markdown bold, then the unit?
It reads **15** V
